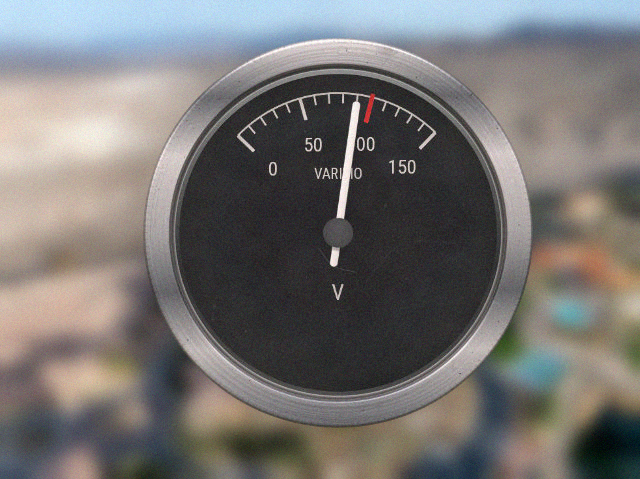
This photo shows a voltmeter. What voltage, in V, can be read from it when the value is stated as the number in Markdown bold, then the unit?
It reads **90** V
